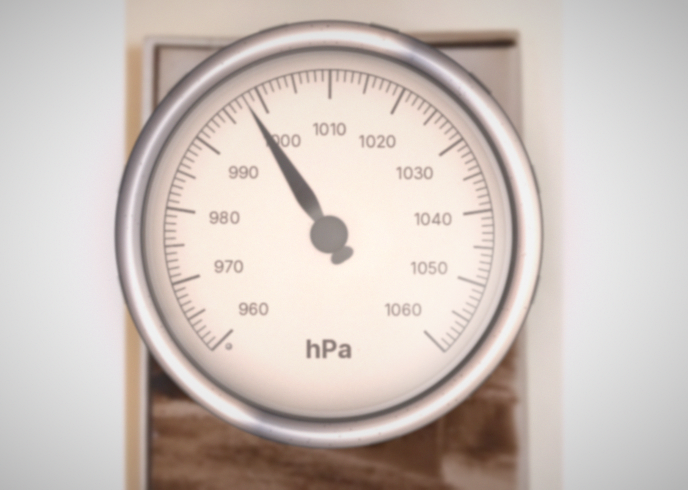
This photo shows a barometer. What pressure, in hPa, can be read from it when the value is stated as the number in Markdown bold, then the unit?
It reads **998** hPa
